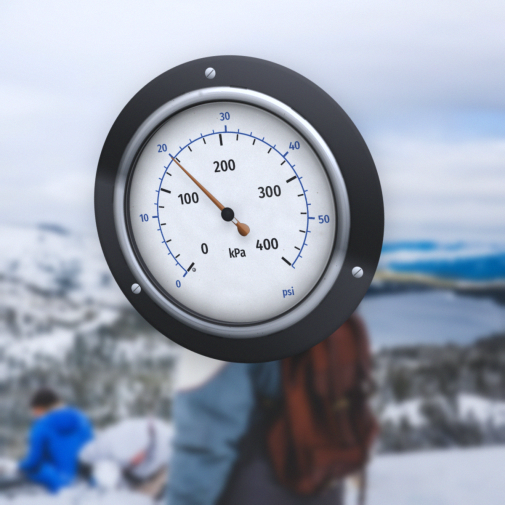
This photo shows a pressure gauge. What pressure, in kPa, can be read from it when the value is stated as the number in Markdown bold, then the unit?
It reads **140** kPa
